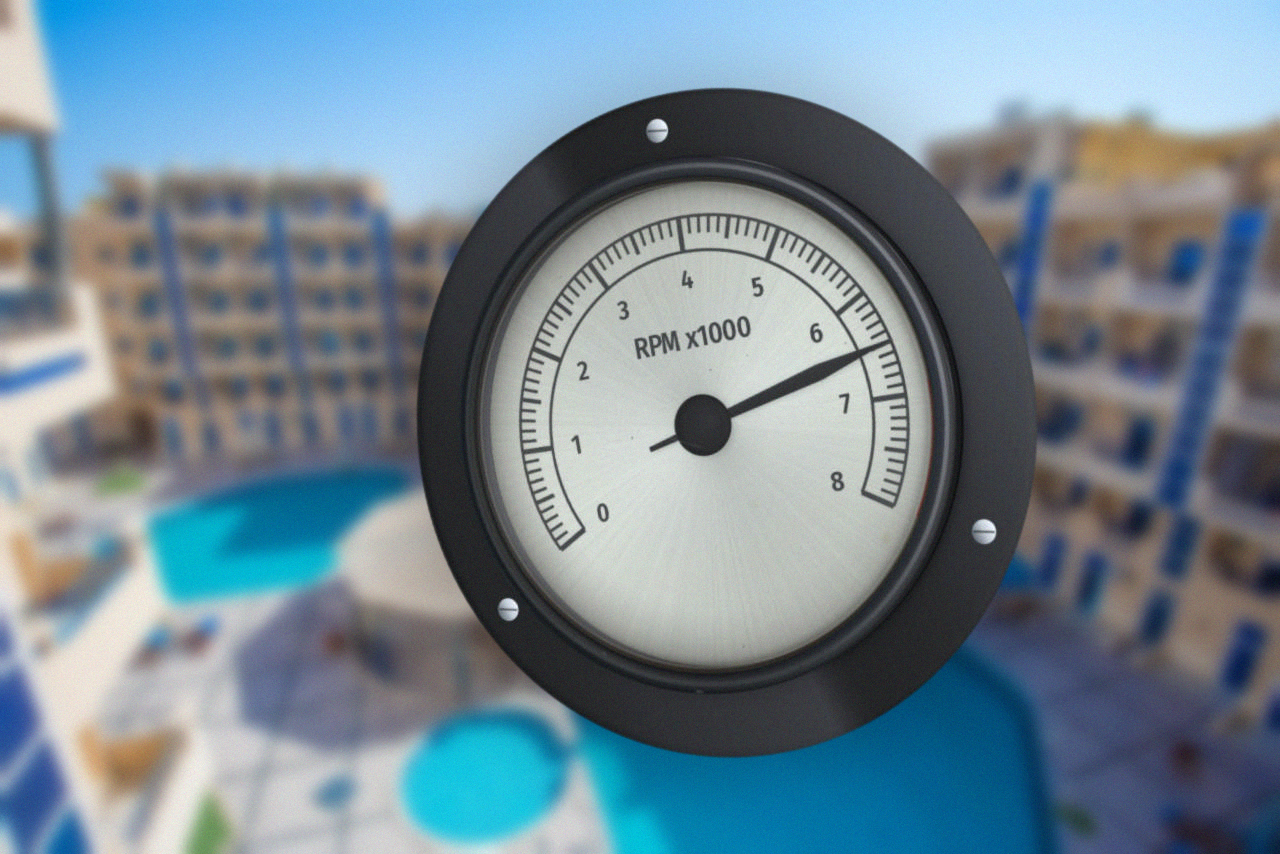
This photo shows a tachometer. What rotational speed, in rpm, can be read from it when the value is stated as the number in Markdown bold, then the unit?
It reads **6500** rpm
